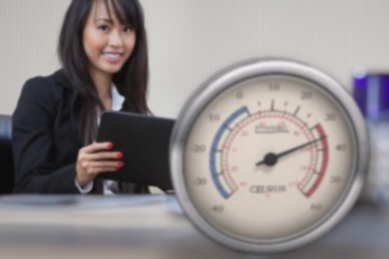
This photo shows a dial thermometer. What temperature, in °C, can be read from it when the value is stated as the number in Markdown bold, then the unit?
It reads **35** °C
